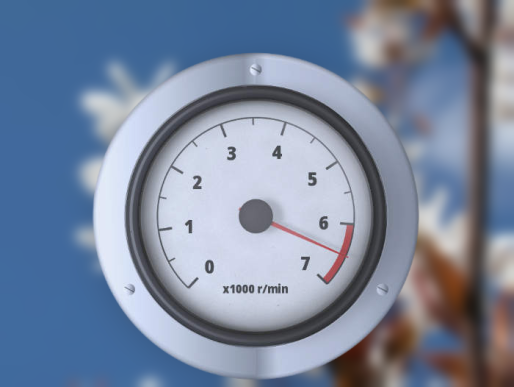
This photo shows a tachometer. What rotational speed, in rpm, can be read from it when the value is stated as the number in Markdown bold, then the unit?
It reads **6500** rpm
